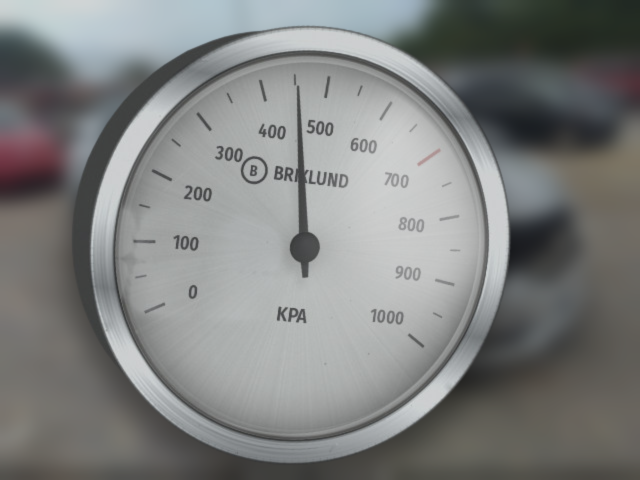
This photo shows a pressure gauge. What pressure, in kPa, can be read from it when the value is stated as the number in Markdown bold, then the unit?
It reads **450** kPa
